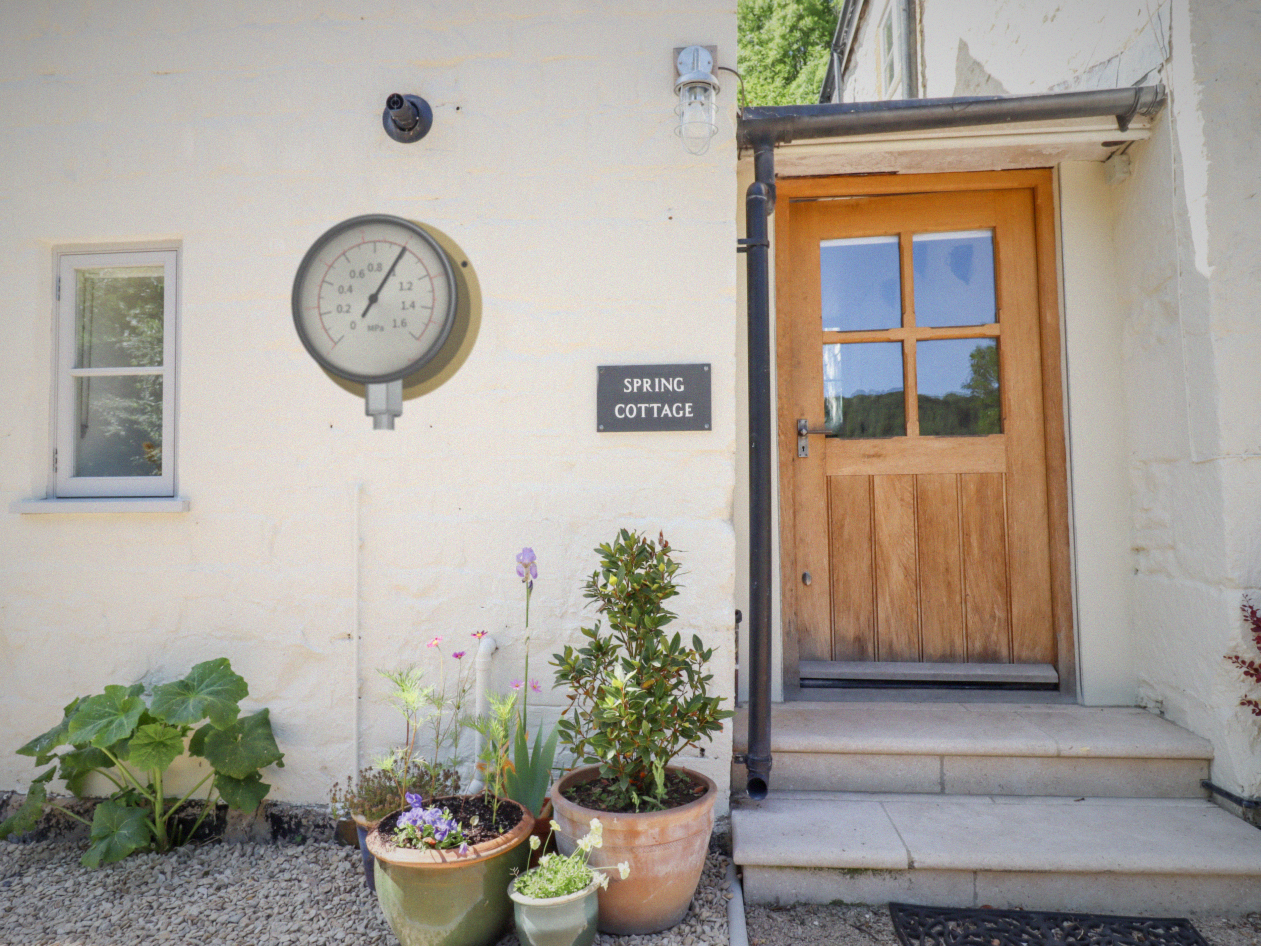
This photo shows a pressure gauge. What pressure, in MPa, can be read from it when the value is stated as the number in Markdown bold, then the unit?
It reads **1** MPa
